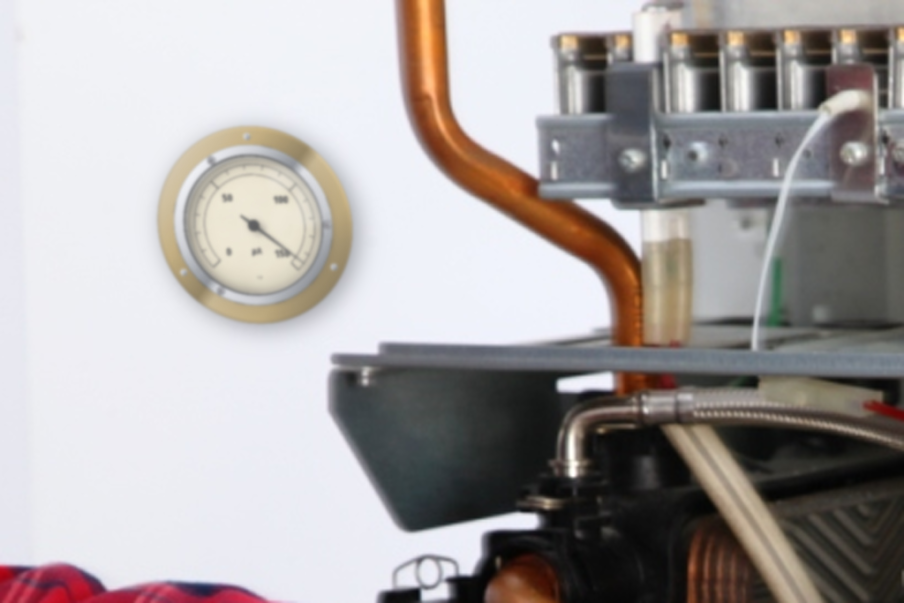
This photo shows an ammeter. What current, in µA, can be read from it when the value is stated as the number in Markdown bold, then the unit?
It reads **145** µA
